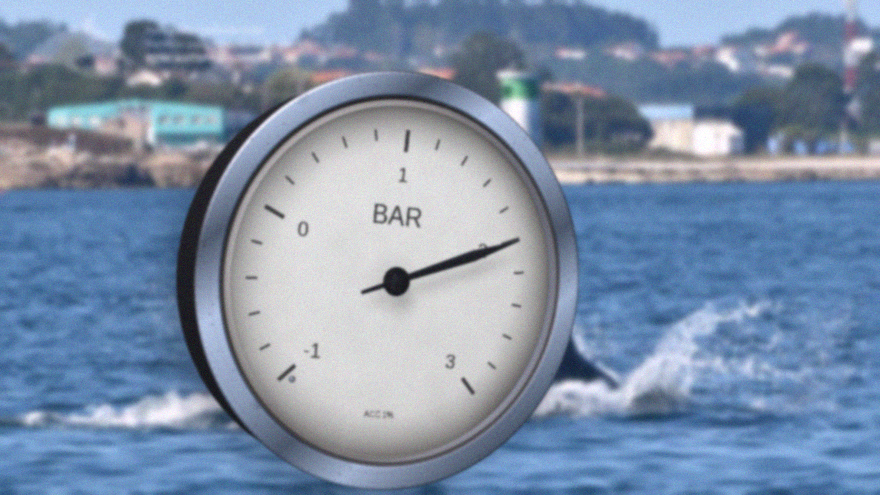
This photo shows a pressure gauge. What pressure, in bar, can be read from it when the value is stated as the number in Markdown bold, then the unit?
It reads **2** bar
